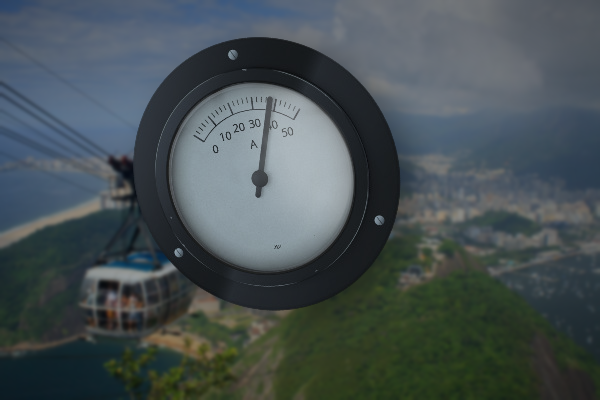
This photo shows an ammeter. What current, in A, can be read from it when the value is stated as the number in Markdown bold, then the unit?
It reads **38** A
